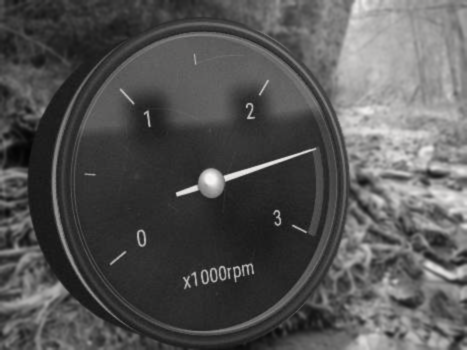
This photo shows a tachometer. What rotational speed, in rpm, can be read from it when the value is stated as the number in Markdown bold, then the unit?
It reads **2500** rpm
